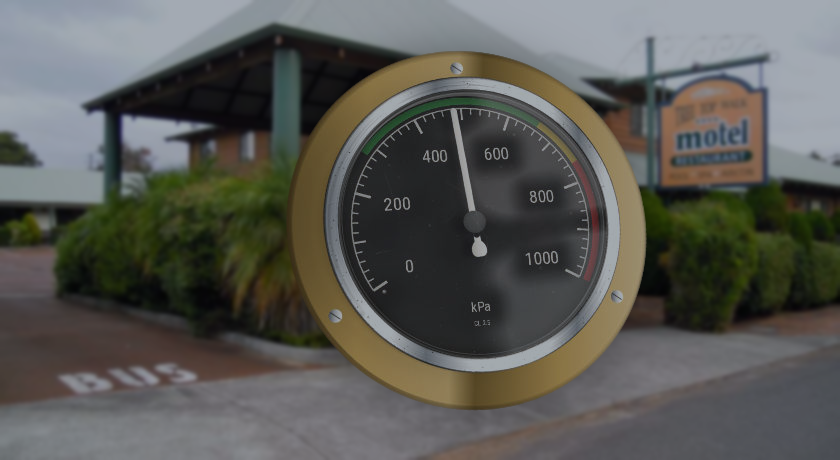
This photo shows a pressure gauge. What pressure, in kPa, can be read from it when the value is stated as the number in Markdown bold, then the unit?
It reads **480** kPa
